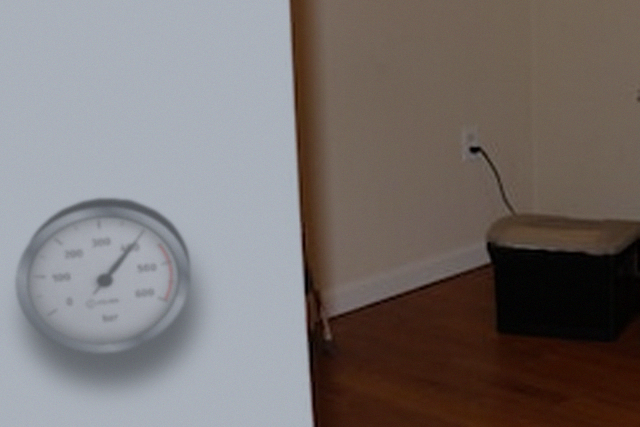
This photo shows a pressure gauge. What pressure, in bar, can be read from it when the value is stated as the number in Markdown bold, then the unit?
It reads **400** bar
